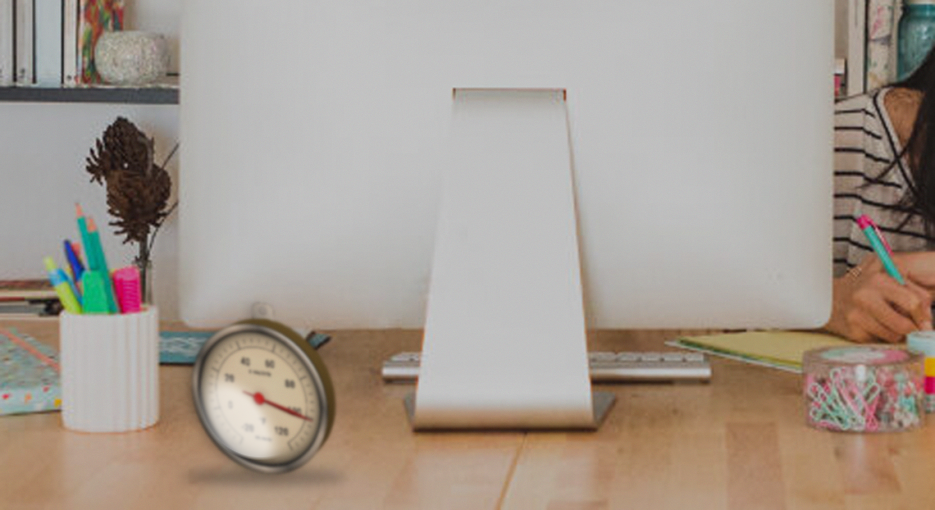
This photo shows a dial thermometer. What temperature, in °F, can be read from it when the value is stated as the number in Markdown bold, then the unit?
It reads **100** °F
